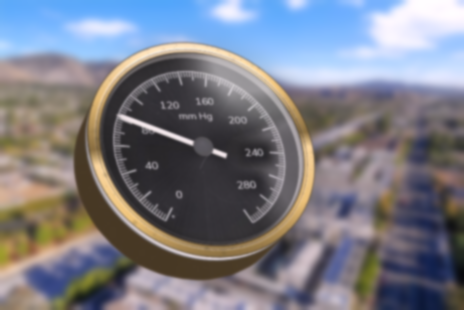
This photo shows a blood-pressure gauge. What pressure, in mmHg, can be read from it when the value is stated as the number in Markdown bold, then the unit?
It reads **80** mmHg
